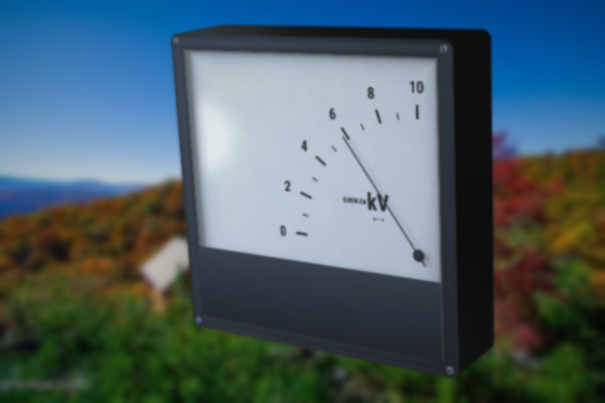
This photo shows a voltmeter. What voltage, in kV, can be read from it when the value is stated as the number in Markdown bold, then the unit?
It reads **6** kV
